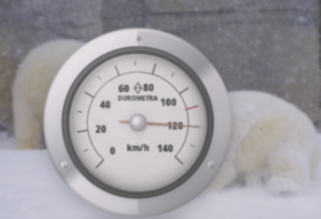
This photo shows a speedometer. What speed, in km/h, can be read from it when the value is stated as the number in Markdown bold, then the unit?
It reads **120** km/h
